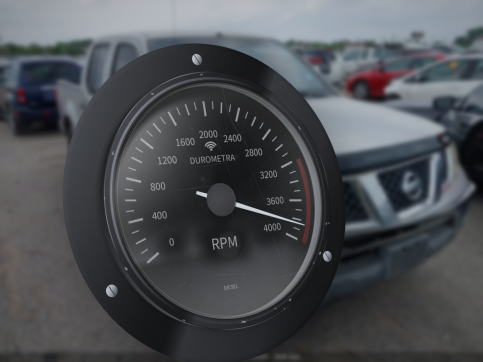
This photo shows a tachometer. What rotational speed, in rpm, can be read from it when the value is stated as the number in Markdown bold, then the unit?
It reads **3850** rpm
